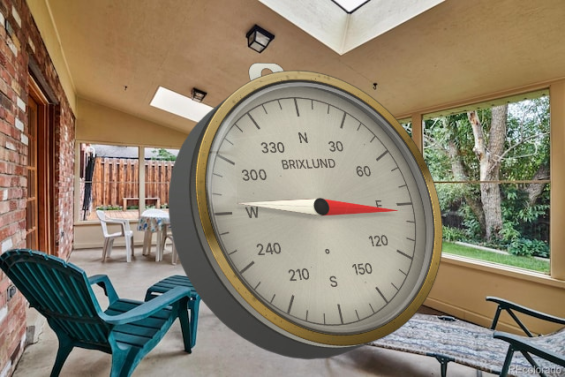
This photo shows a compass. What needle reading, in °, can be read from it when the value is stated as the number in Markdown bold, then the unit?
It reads **95** °
